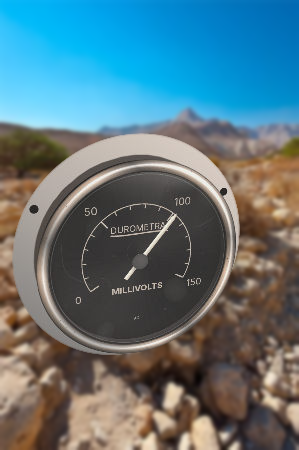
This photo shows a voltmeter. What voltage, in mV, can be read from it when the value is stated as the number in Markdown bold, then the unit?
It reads **100** mV
